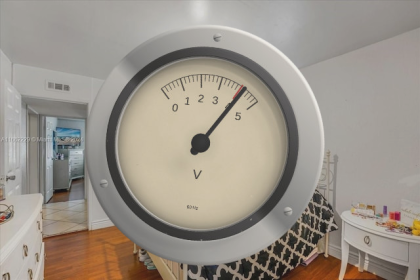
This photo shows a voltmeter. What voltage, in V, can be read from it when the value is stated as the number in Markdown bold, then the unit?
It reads **4.2** V
